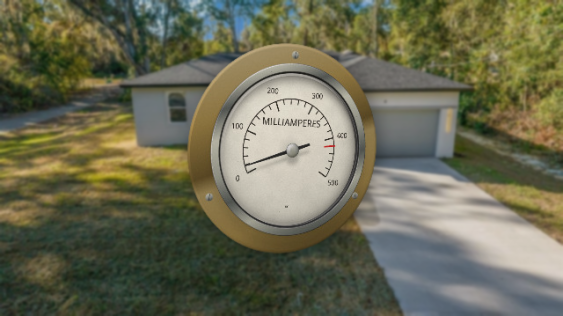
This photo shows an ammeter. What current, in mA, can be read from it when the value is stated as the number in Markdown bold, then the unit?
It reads **20** mA
